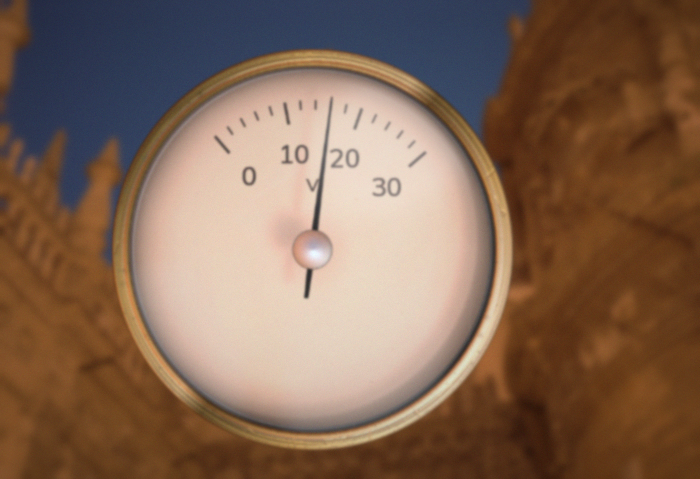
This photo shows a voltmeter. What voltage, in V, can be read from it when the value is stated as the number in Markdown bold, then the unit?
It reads **16** V
